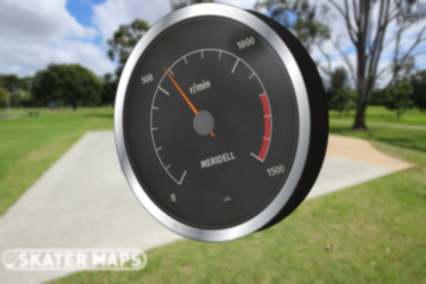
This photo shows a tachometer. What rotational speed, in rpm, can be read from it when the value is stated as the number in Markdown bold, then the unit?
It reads **600** rpm
